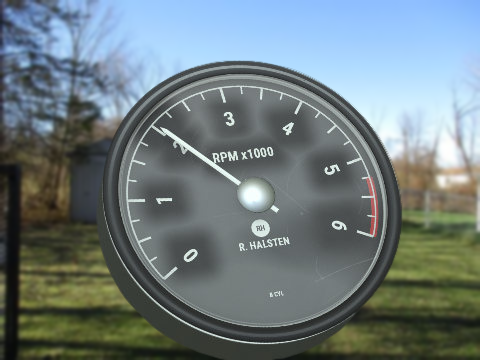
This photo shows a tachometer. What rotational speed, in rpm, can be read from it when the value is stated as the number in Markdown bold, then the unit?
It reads **2000** rpm
